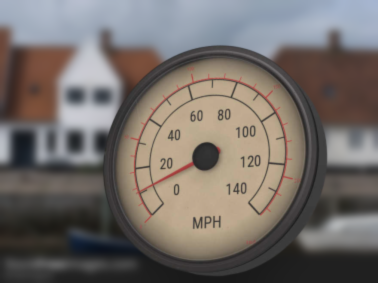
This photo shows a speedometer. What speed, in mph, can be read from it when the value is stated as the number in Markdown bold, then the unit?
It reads **10** mph
